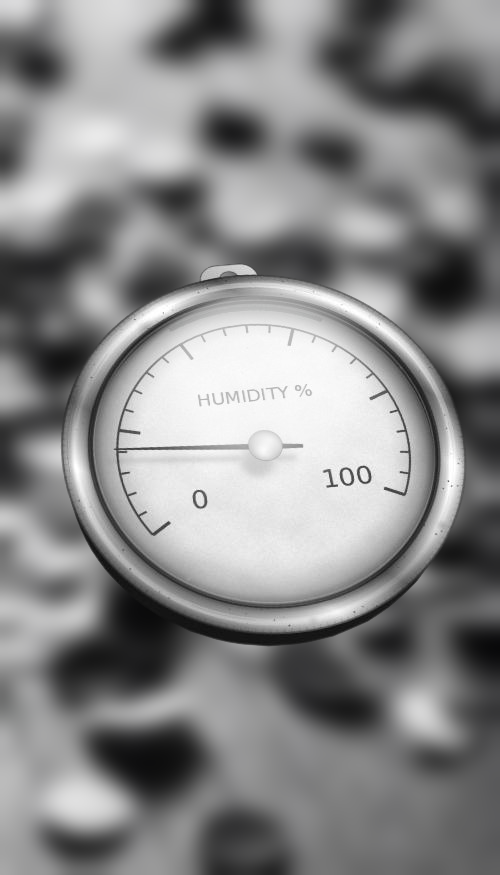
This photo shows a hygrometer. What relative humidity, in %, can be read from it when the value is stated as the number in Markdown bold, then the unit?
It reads **16** %
